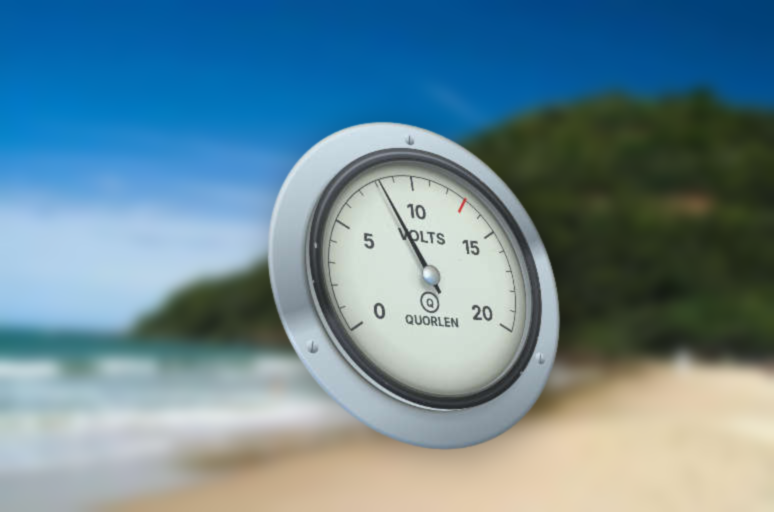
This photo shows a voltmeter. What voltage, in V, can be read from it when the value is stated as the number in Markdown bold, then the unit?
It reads **8** V
